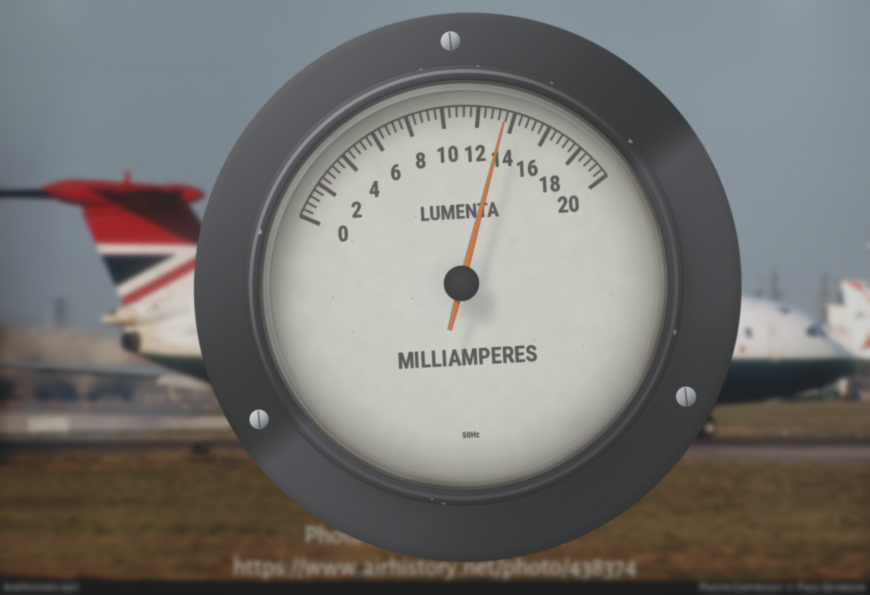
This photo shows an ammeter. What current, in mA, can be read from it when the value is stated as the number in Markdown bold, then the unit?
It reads **13.6** mA
